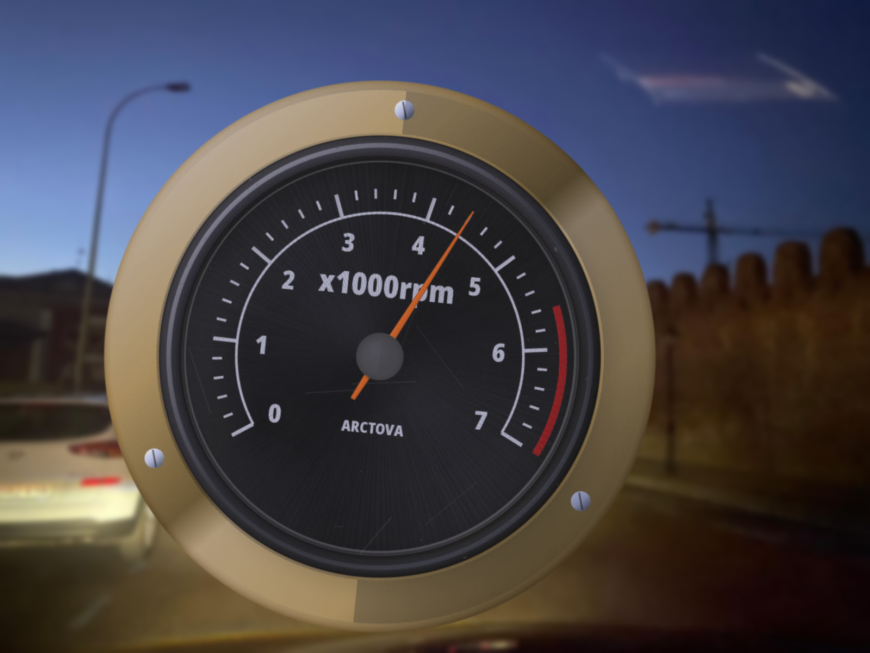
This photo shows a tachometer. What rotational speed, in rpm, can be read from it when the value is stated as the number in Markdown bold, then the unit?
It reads **4400** rpm
